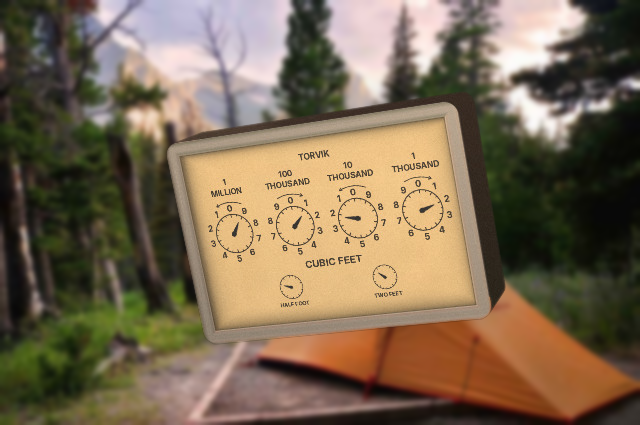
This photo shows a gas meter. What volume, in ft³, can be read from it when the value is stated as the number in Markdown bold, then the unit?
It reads **912200** ft³
